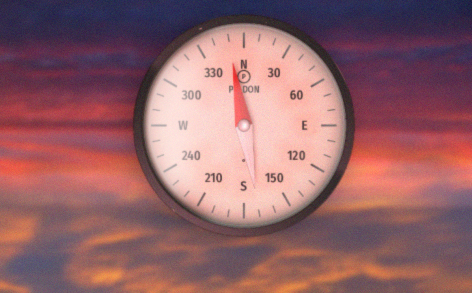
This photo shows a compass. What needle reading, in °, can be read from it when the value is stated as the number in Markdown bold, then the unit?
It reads **350** °
